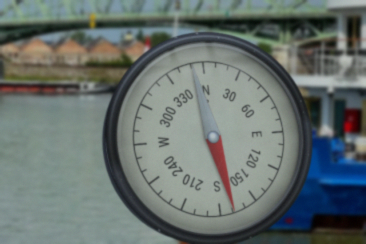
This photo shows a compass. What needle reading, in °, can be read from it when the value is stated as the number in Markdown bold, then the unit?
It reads **170** °
